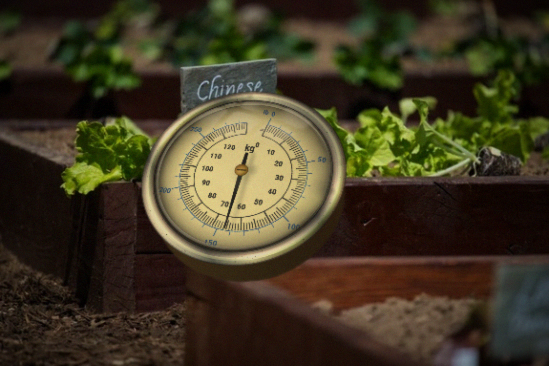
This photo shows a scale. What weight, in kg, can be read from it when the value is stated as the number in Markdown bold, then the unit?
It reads **65** kg
